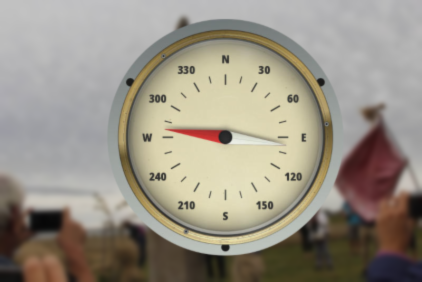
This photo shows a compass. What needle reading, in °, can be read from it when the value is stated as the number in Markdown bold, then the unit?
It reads **277.5** °
